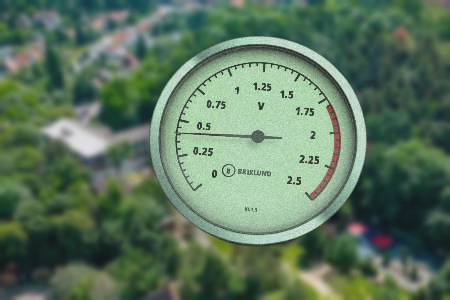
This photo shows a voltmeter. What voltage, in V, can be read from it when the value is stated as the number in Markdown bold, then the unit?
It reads **0.4** V
